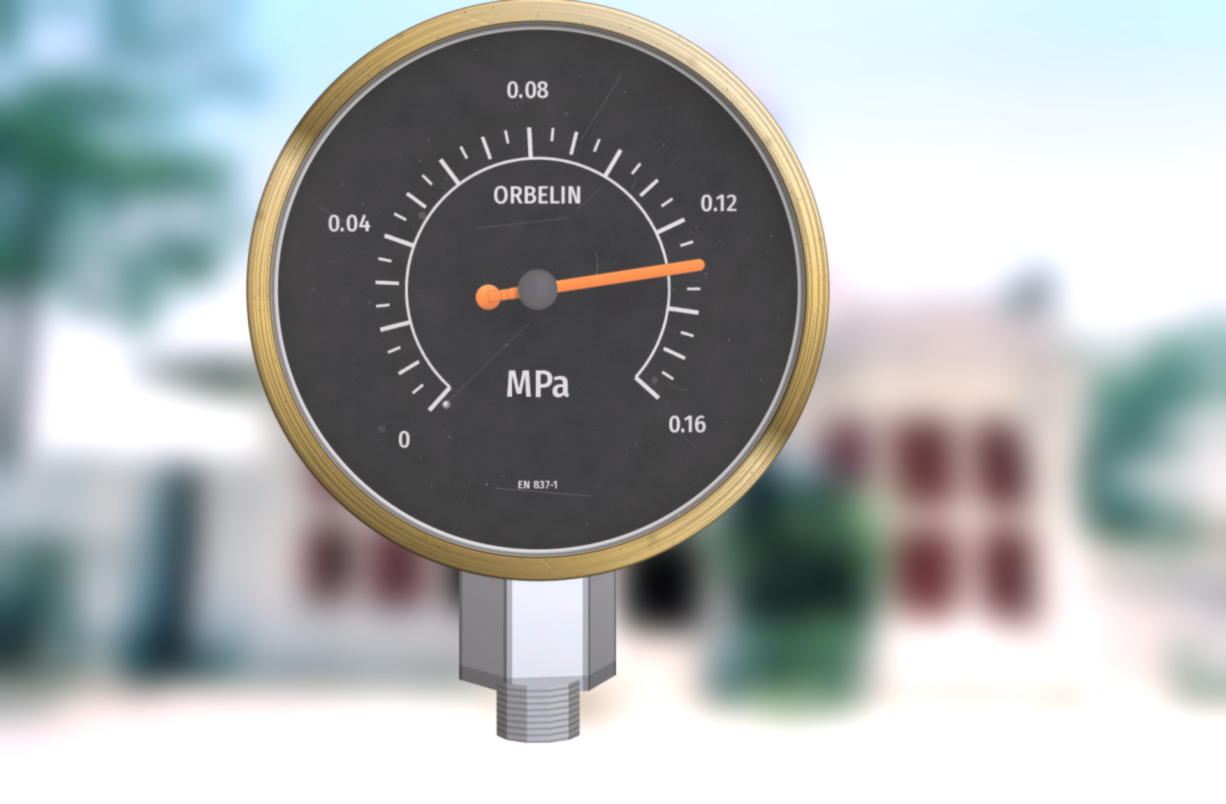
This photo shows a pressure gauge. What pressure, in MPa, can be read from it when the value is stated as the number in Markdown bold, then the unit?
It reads **0.13** MPa
